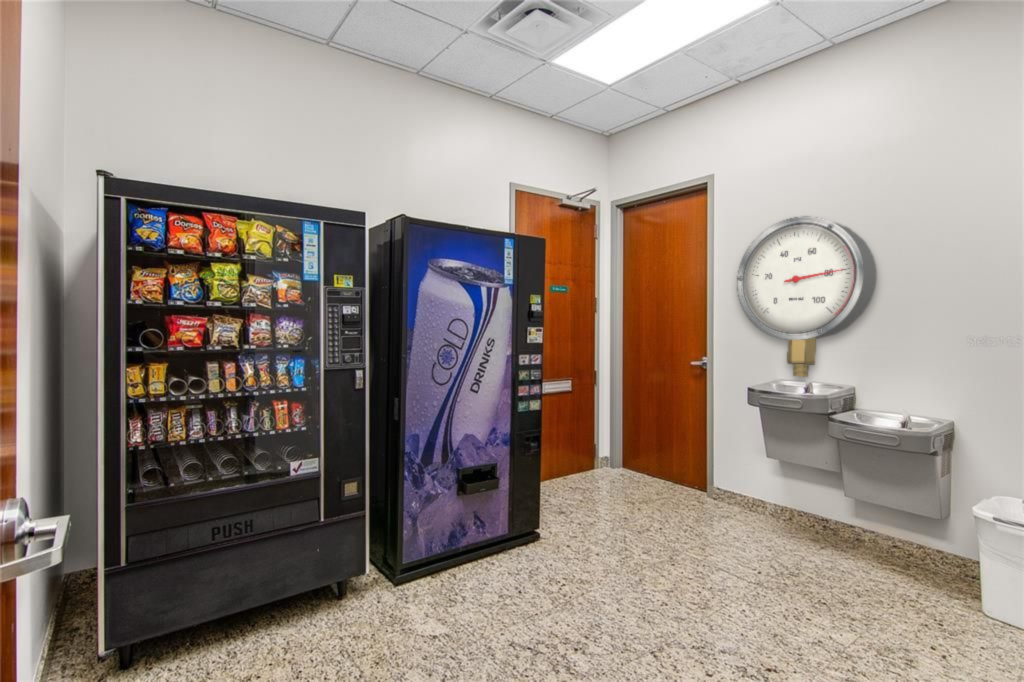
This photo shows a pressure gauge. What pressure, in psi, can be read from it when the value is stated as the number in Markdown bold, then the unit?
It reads **80** psi
